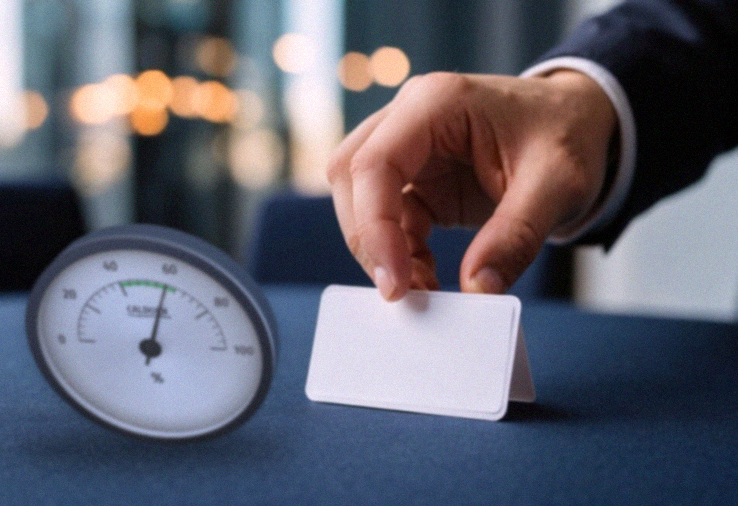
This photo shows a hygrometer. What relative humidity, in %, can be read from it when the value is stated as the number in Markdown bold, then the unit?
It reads **60** %
